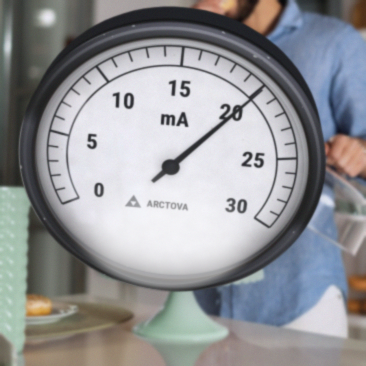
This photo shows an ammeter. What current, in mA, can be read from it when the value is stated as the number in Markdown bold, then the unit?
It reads **20** mA
